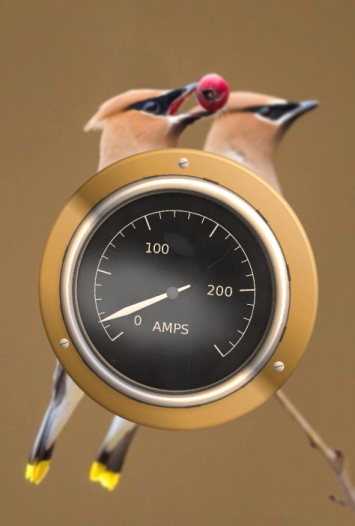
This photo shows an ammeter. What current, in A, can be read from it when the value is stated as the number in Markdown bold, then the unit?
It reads **15** A
